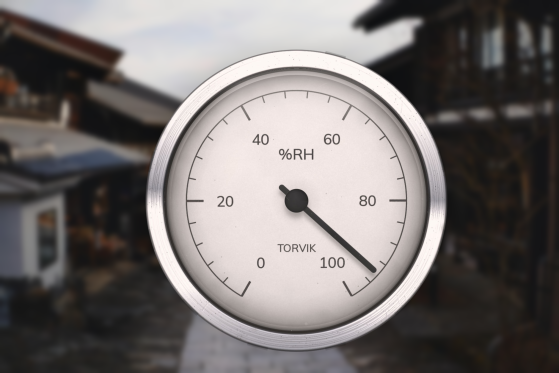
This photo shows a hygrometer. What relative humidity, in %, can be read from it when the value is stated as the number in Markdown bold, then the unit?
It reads **94** %
